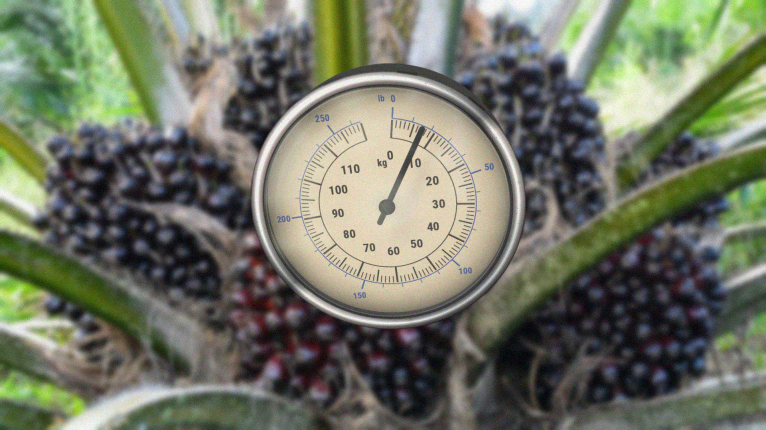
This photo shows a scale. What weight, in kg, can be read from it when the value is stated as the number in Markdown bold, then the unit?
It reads **7** kg
